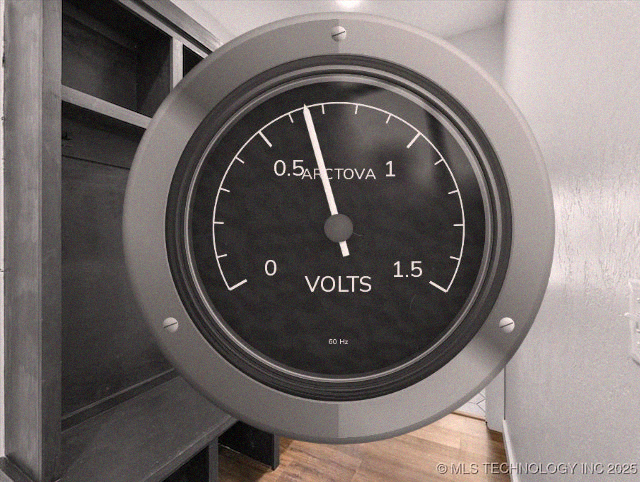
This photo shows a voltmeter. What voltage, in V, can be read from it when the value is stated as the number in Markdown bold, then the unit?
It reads **0.65** V
